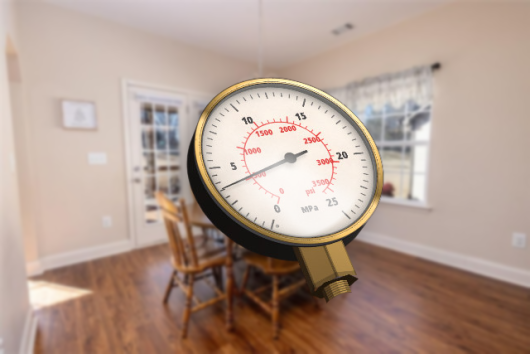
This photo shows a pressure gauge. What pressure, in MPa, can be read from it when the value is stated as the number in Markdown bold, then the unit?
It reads **3.5** MPa
